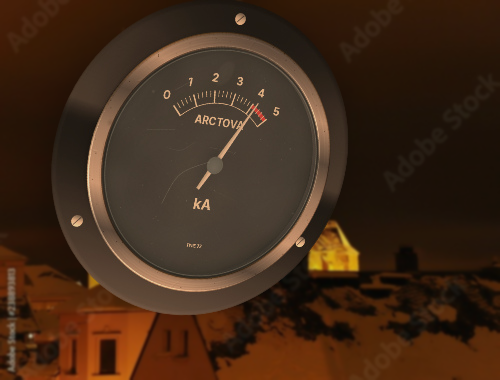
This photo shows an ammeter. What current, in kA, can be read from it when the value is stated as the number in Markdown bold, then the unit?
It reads **4** kA
